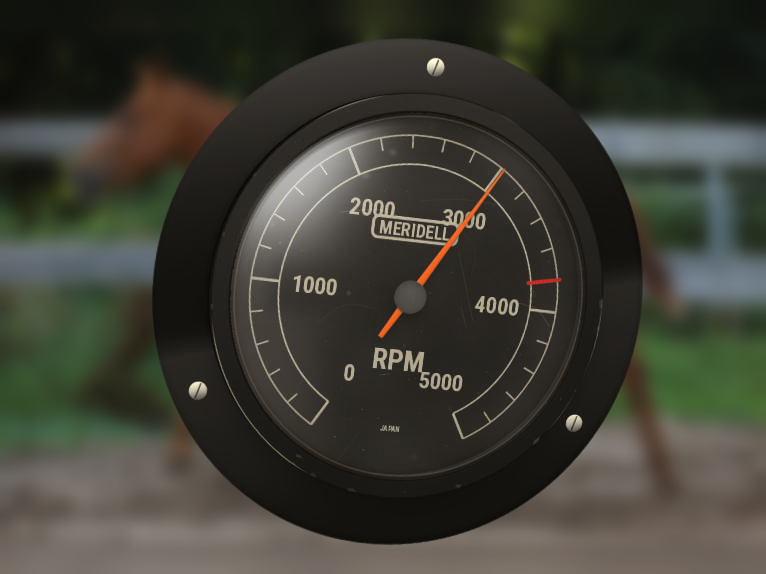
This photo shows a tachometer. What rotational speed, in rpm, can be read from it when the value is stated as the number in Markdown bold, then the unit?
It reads **3000** rpm
